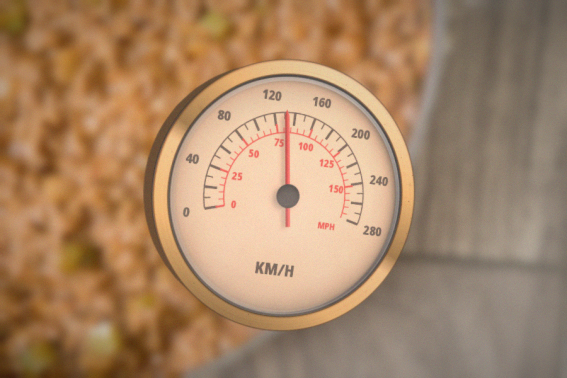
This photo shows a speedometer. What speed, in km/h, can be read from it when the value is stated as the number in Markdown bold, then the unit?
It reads **130** km/h
